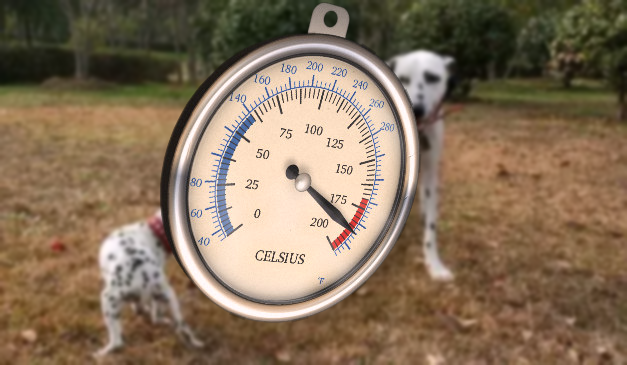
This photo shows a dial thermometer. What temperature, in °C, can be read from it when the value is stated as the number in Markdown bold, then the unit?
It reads **187.5** °C
